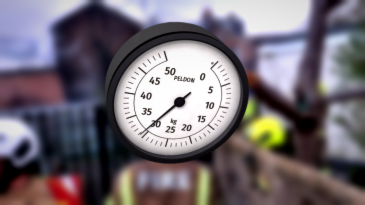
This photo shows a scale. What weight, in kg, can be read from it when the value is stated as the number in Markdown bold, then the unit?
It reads **31** kg
